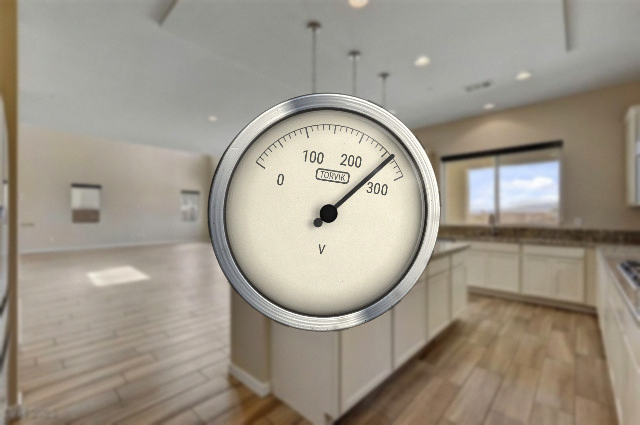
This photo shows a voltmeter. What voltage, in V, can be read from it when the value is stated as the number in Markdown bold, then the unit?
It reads **260** V
